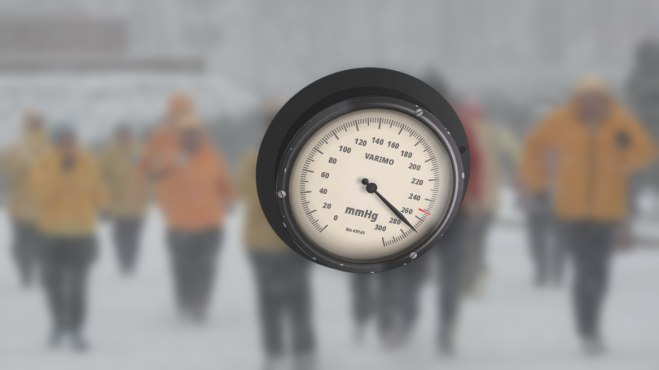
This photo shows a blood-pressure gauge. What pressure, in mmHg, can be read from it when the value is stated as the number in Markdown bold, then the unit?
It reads **270** mmHg
